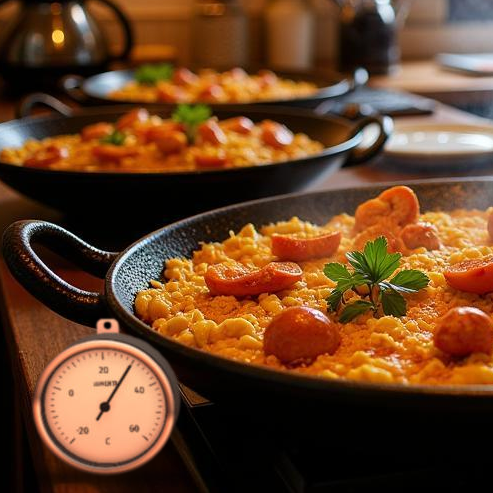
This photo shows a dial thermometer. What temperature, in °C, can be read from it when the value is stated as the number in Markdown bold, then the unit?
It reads **30** °C
